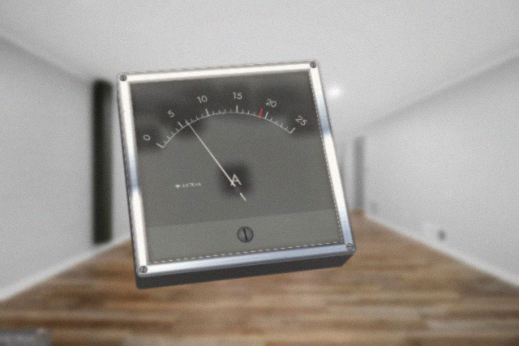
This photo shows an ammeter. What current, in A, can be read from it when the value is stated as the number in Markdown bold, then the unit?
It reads **6** A
